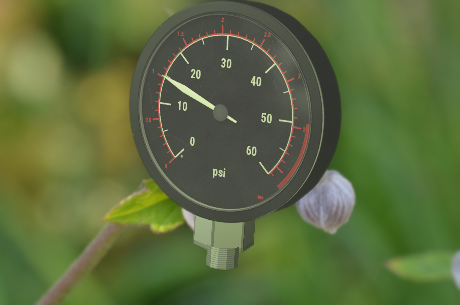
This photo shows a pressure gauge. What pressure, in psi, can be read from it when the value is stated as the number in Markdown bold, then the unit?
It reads **15** psi
